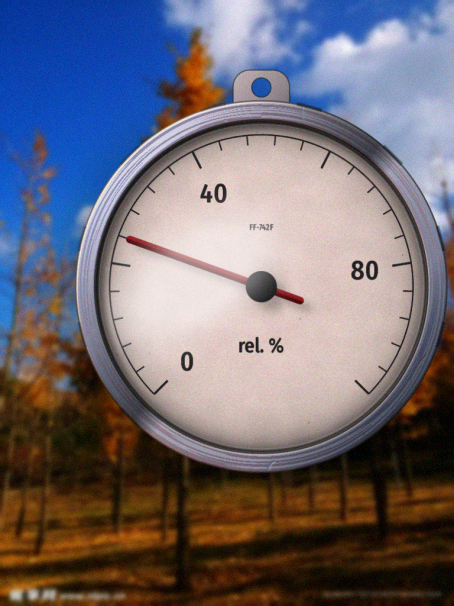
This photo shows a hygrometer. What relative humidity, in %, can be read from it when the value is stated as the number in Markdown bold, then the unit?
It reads **24** %
